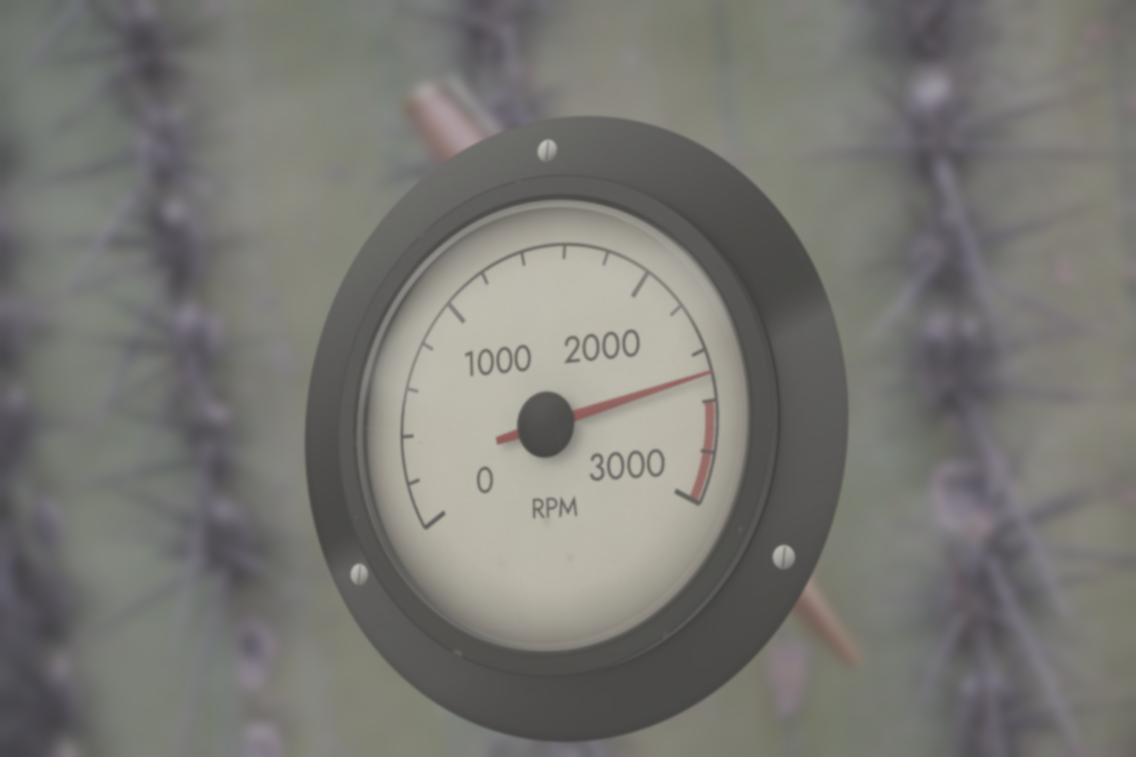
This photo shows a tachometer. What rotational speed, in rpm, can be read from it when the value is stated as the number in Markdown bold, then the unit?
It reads **2500** rpm
